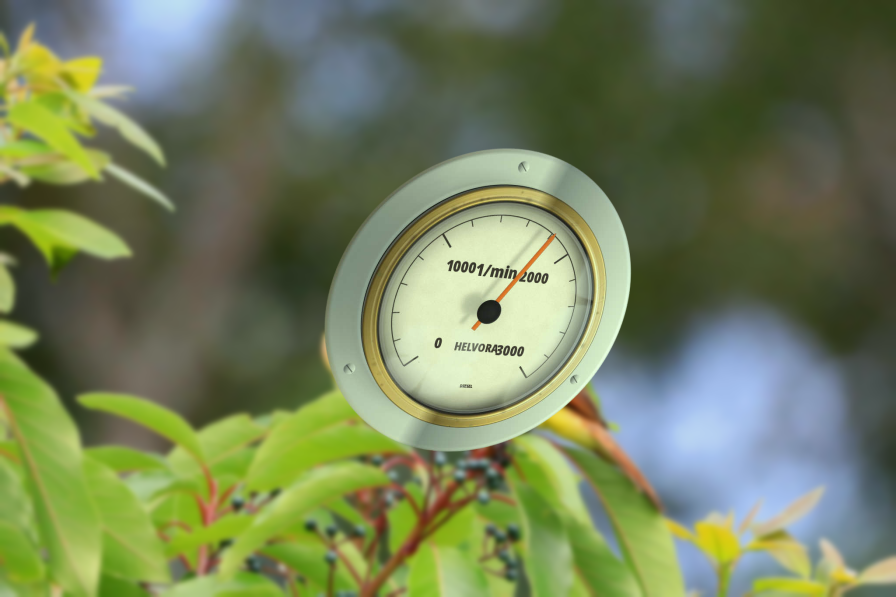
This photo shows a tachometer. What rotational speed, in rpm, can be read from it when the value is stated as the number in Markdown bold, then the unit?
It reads **1800** rpm
